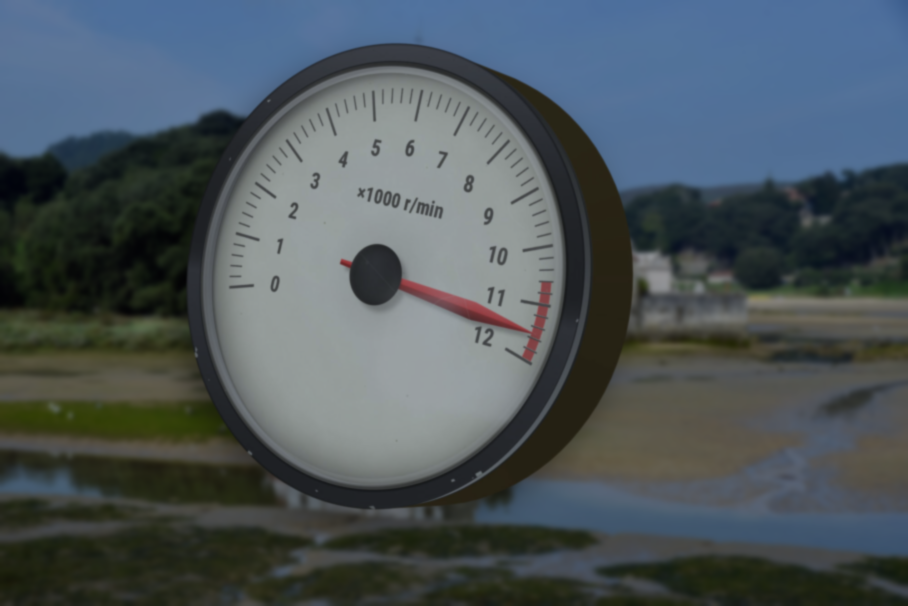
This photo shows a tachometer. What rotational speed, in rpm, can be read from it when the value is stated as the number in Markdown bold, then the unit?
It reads **11500** rpm
